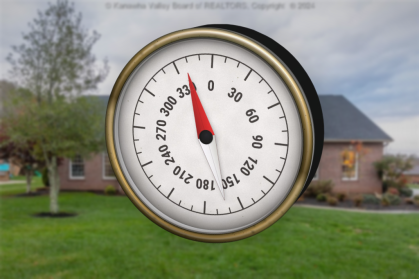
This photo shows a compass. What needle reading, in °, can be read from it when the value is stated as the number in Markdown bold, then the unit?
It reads **340** °
